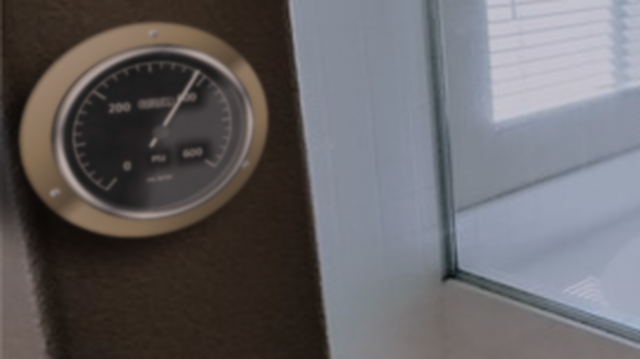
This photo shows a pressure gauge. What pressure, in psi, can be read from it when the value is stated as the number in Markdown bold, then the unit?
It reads **380** psi
